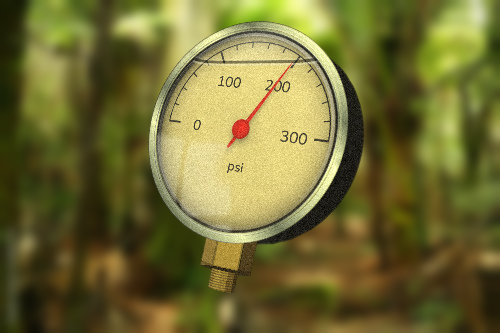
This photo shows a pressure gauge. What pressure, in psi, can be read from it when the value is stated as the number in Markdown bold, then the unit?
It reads **200** psi
